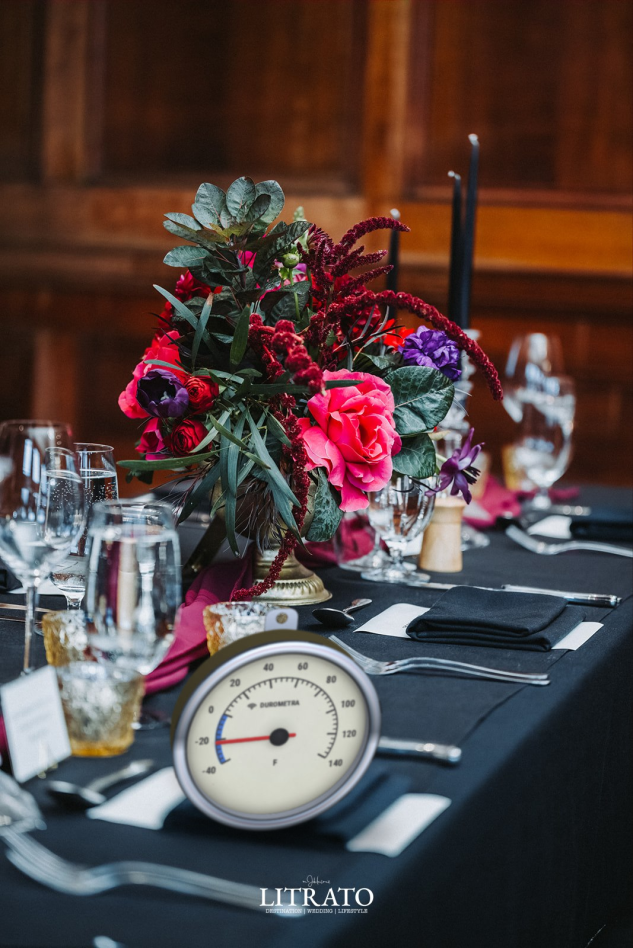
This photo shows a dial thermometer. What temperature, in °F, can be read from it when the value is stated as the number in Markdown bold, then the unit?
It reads **-20** °F
